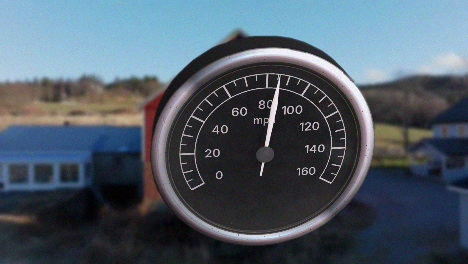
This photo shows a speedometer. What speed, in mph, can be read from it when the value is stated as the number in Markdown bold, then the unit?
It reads **85** mph
